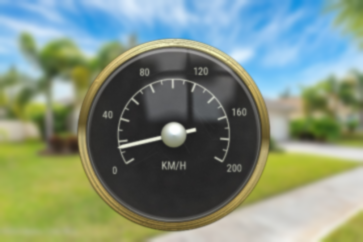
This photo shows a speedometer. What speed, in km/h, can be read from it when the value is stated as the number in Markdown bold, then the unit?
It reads **15** km/h
